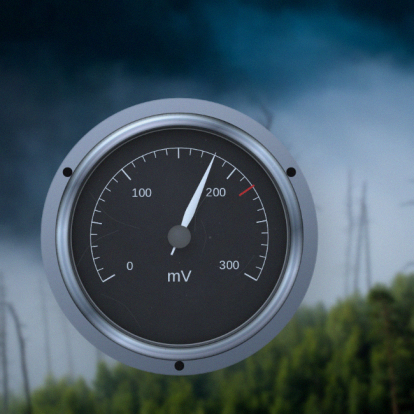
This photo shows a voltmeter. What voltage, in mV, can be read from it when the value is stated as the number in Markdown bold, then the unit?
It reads **180** mV
